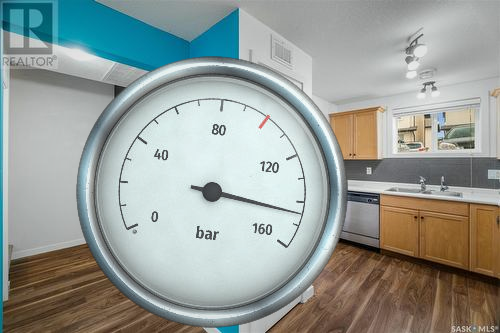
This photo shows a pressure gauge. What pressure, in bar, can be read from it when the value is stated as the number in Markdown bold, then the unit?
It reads **145** bar
